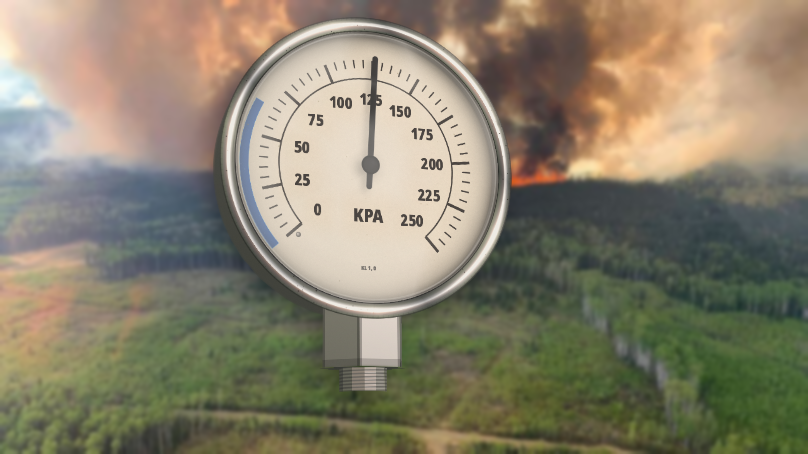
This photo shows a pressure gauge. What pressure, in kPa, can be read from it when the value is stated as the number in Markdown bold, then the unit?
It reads **125** kPa
